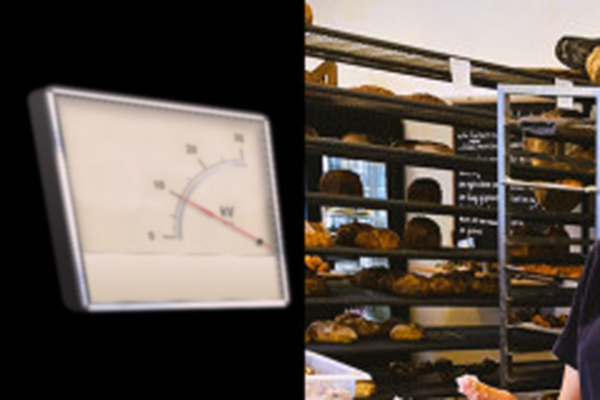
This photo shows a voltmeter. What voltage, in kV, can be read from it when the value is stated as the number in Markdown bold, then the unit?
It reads **10** kV
